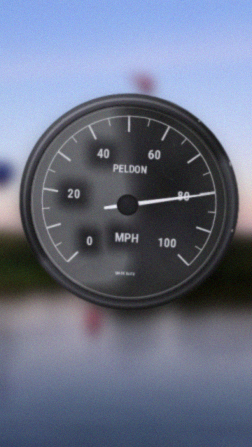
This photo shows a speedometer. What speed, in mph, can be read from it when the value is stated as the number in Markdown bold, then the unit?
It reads **80** mph
